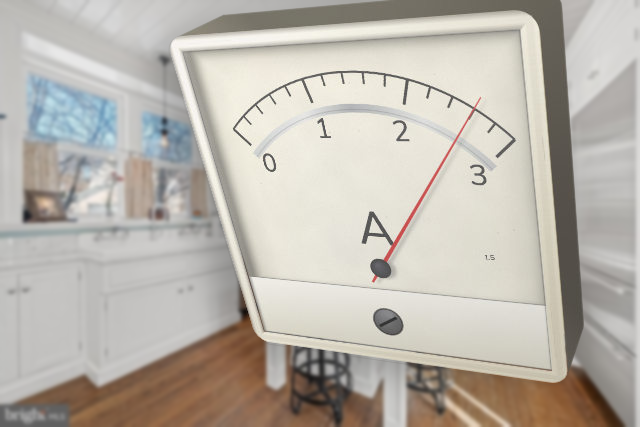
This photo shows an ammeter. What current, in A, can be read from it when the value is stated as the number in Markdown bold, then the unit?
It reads **2.6** A
